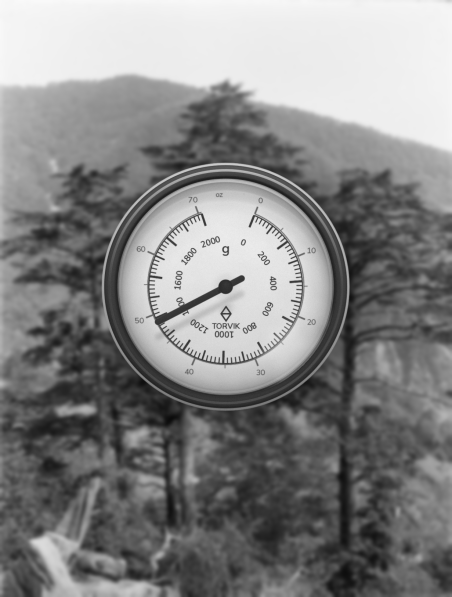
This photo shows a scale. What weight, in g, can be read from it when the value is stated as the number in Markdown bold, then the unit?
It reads **1380** g
